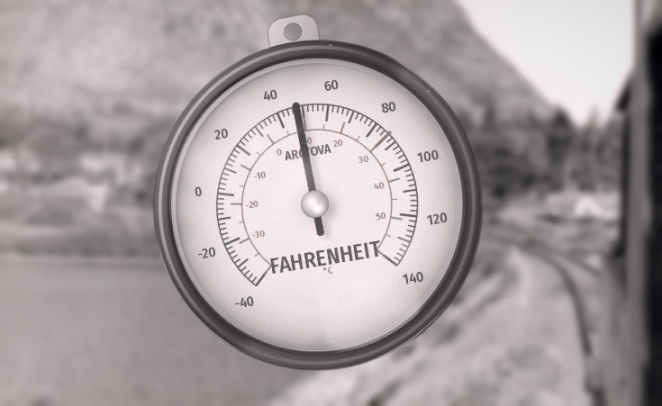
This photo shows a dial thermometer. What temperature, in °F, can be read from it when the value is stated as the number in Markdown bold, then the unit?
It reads **48** °F
